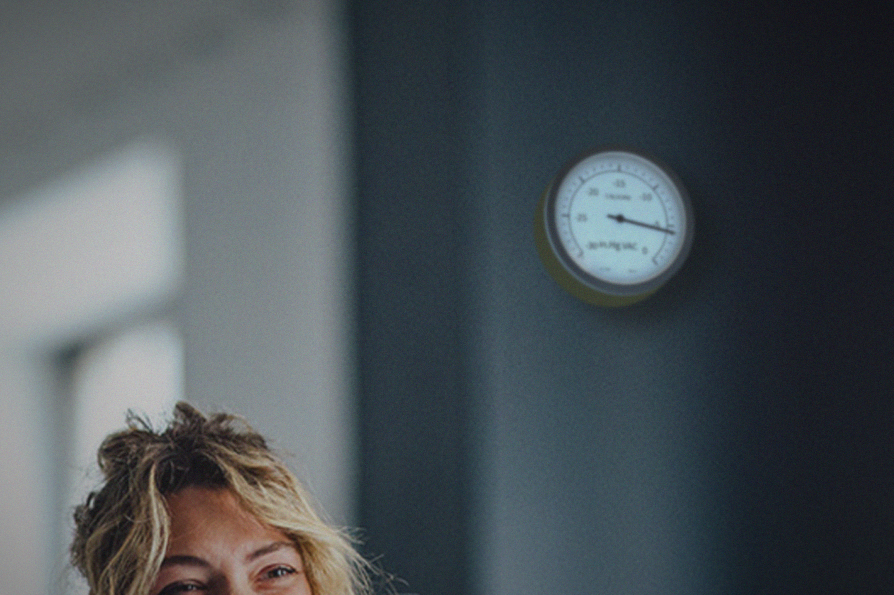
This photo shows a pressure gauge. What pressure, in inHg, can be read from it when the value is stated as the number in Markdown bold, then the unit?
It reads **-4** inHg
